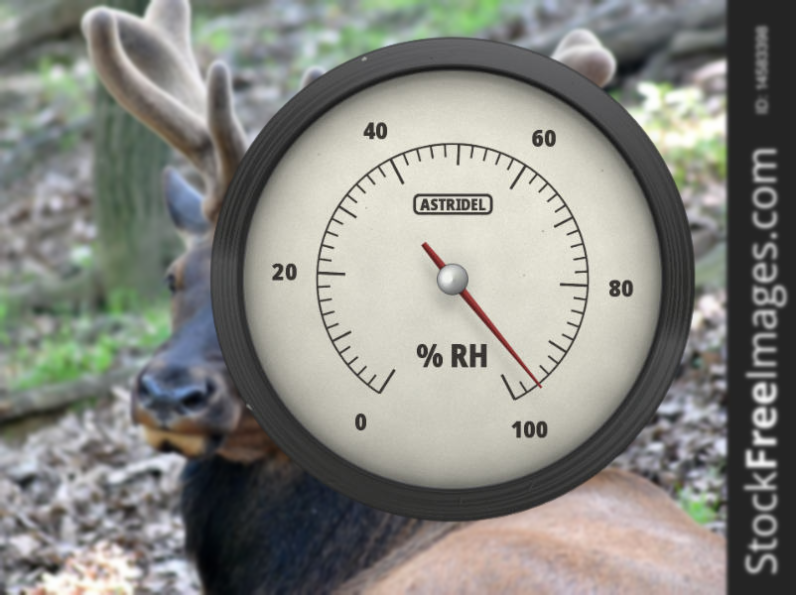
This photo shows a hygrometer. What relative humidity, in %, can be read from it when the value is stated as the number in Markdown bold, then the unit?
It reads **96** %
